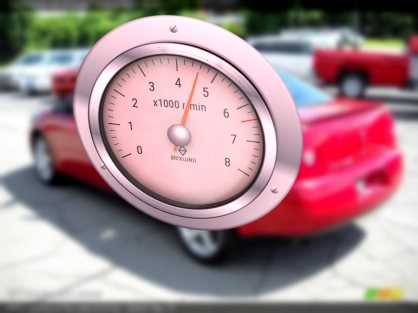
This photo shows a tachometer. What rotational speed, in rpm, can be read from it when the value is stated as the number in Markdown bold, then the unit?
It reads **4600** rpm
